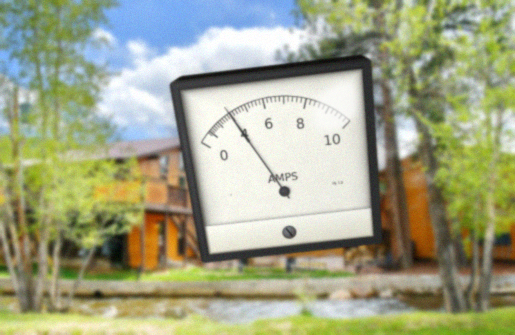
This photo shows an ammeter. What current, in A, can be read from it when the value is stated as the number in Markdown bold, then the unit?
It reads **4** A
